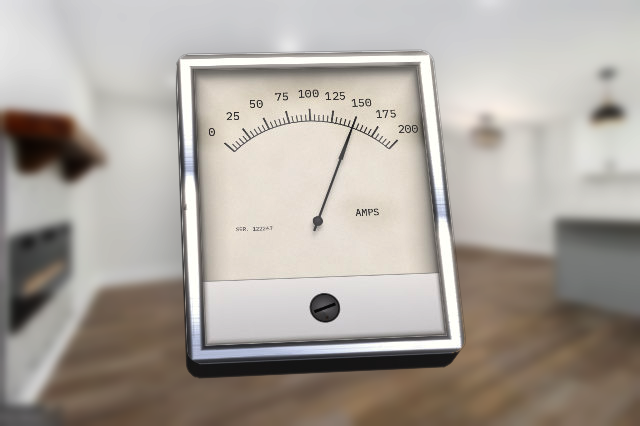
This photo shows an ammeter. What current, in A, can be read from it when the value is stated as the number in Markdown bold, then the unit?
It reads **150** A
